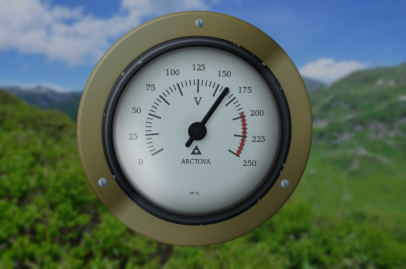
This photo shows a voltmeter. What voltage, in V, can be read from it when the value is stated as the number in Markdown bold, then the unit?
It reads **160** V
